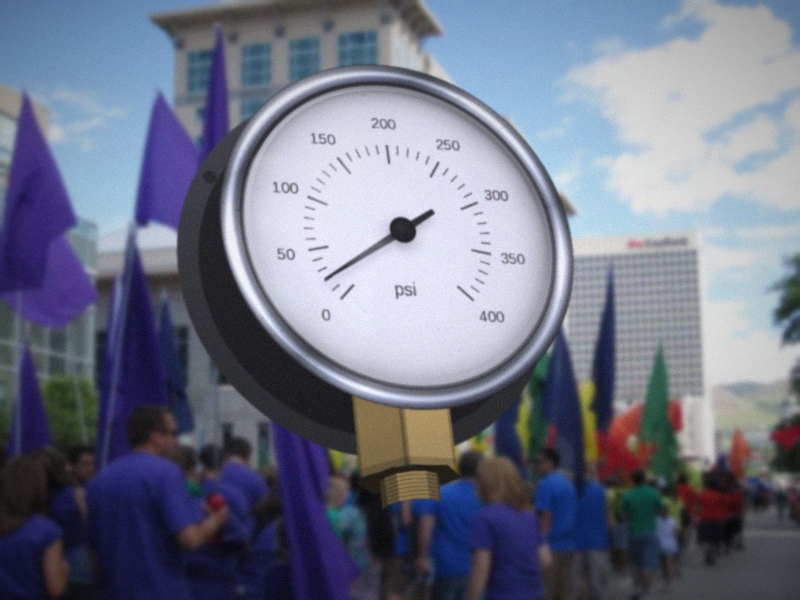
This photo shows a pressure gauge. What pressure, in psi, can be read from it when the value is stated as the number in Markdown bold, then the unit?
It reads **20** psi
